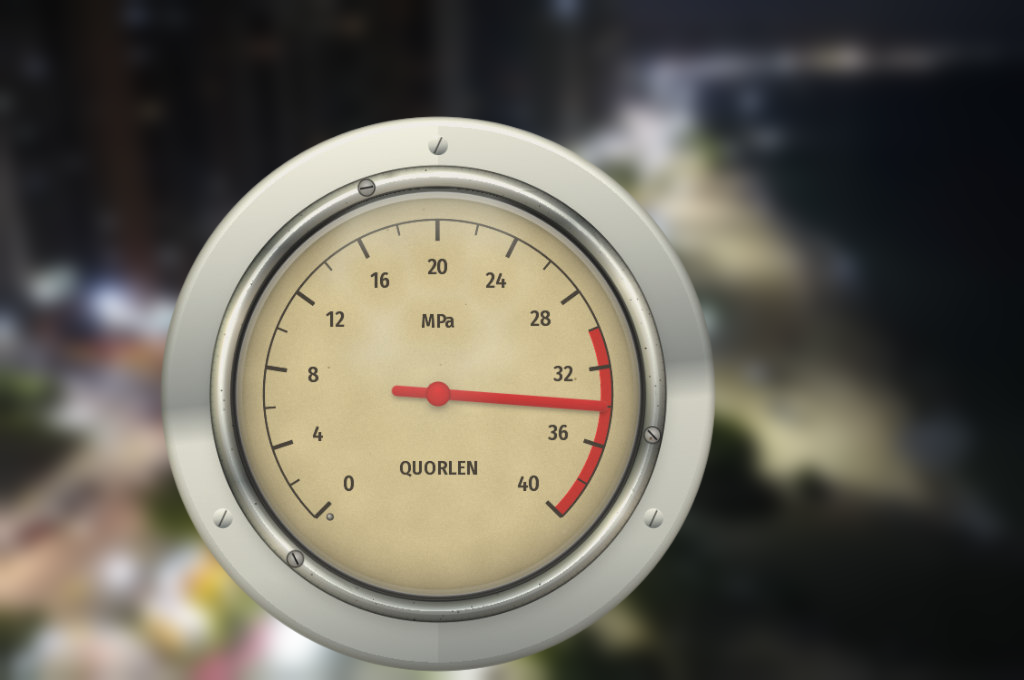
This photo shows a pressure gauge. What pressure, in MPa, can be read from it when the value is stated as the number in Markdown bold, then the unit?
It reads **34** MPa
